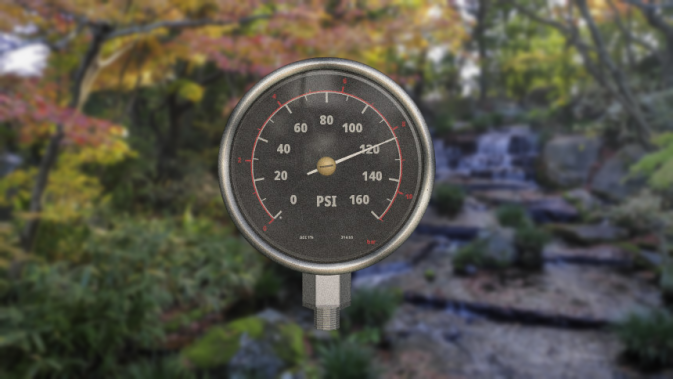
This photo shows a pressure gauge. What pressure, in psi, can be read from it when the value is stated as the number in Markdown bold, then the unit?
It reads **120** psi
